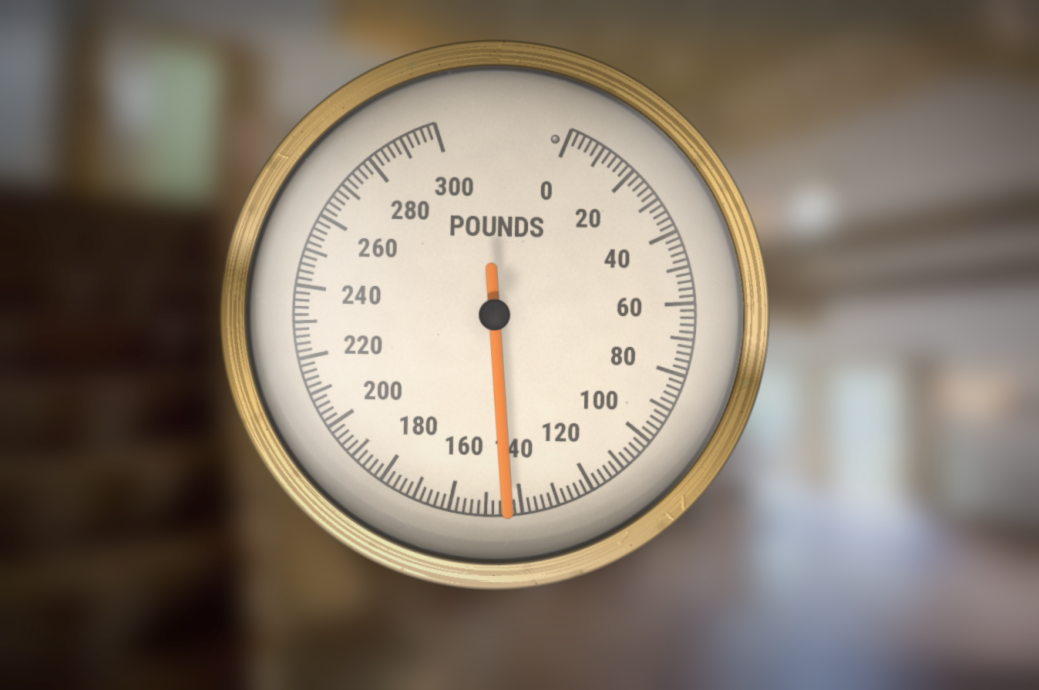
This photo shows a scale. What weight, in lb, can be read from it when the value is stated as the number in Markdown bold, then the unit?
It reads **144** lb
